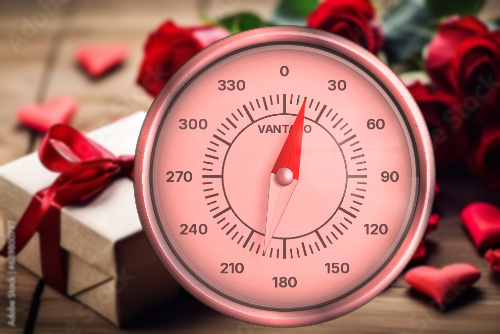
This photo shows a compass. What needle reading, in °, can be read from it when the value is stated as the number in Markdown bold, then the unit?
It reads **15** °
